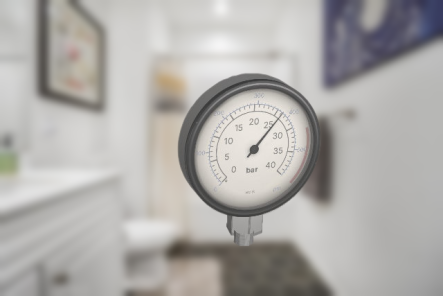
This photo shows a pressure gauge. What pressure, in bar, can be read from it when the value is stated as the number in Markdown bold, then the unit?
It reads **26** bar
